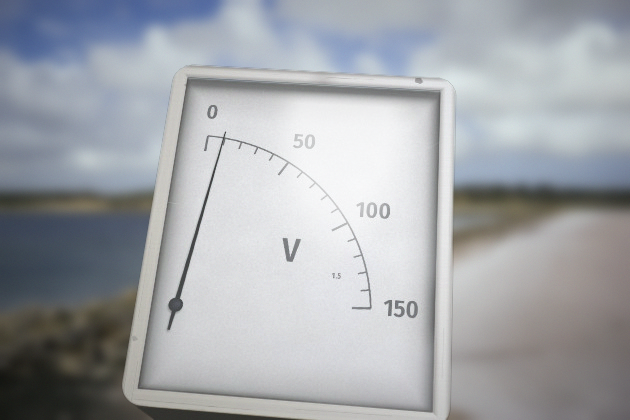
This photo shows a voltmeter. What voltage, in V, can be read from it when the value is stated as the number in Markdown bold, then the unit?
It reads **10** V
